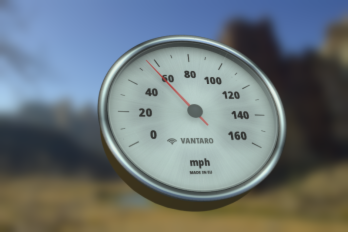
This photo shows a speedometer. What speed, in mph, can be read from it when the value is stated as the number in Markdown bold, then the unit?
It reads **55** mph
